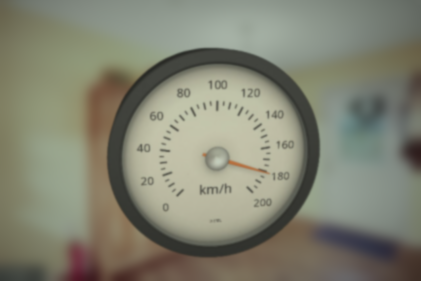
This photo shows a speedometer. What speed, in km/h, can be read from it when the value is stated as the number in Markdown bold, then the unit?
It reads **180** km/h
